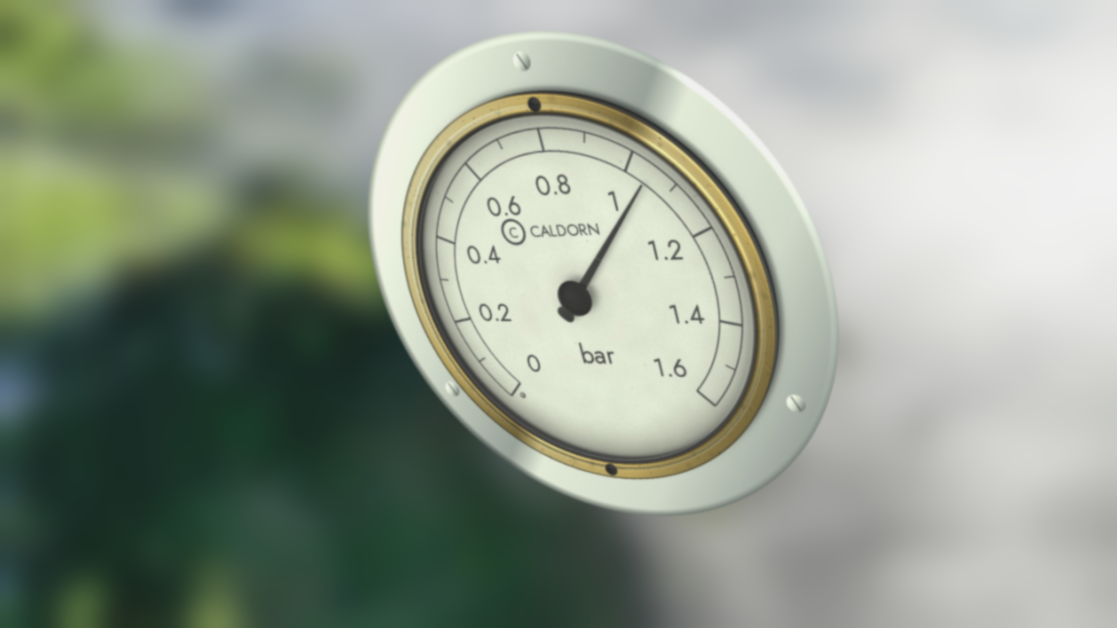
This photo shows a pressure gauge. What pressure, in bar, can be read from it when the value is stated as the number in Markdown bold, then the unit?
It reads **1.05** bar
